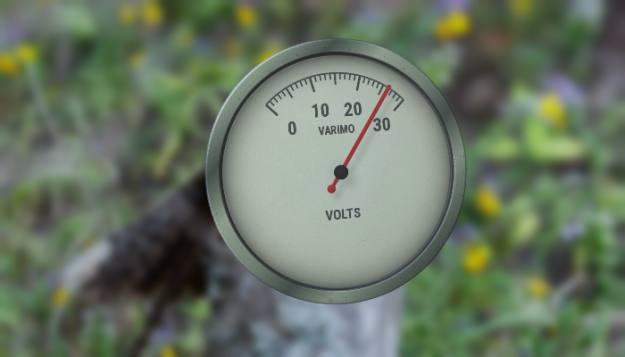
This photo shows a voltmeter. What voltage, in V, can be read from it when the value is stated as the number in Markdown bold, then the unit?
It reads **26** V
